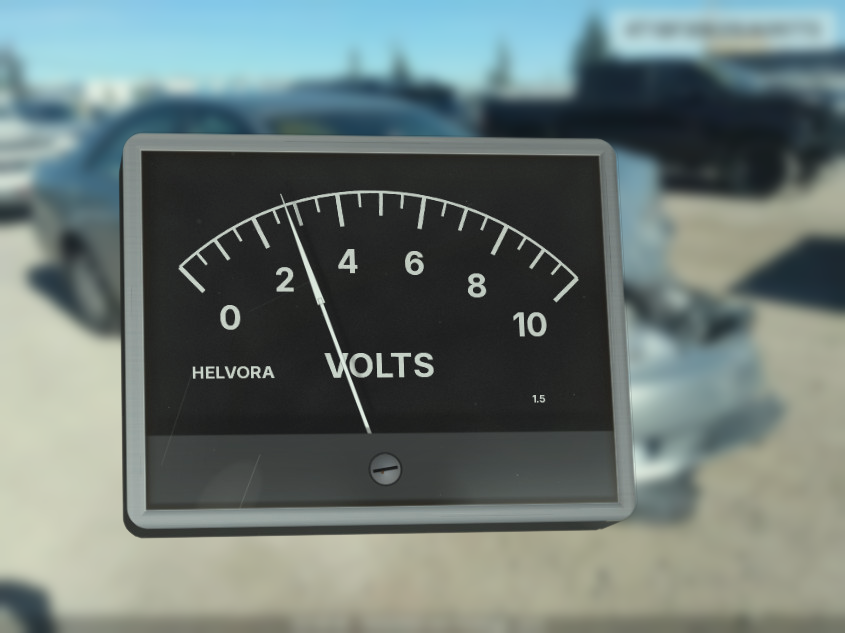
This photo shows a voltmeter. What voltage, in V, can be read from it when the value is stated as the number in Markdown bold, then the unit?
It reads **2.75** V
